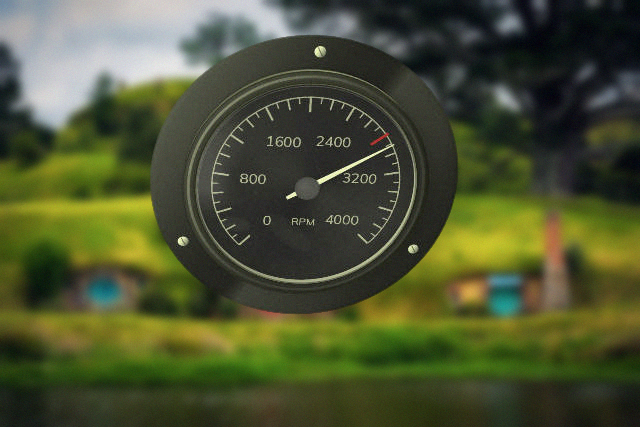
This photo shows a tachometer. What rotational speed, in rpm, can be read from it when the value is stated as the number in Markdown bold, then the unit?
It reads **2900** rpm
